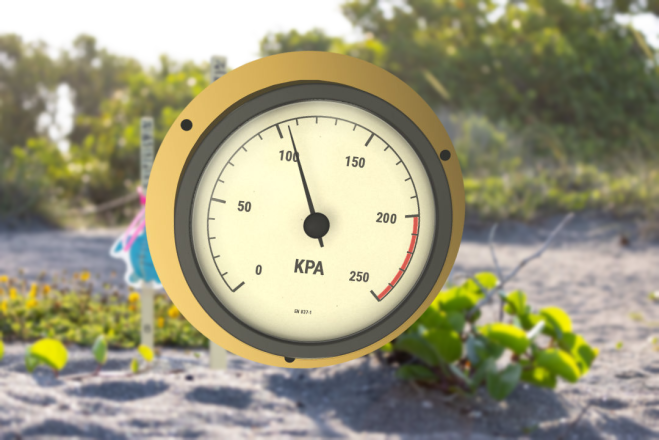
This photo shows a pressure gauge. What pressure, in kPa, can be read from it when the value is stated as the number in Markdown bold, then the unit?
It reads **105** kPa
